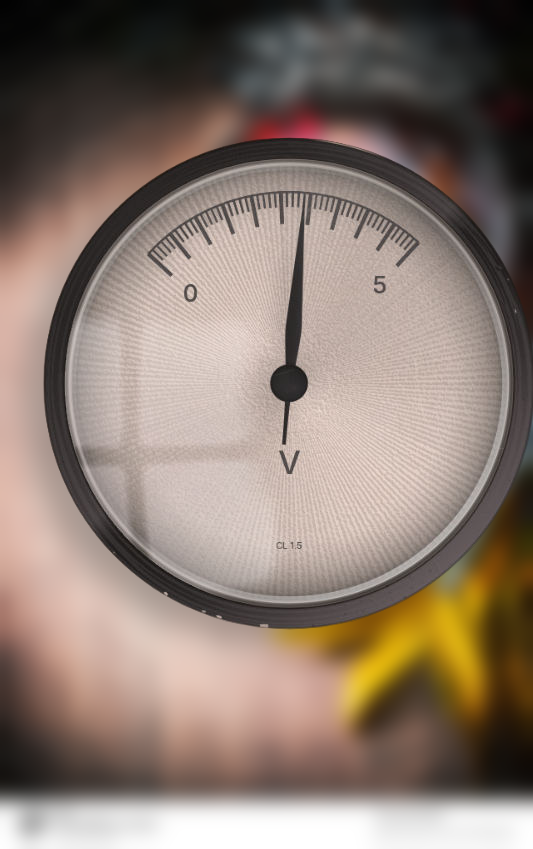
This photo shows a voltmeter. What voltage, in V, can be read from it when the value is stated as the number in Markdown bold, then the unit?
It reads **2.9** V
